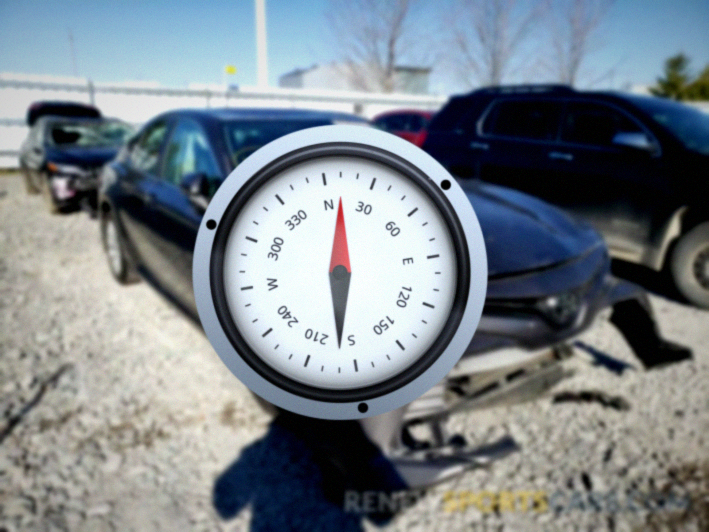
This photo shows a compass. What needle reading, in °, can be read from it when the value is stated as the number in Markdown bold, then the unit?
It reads **10** °
